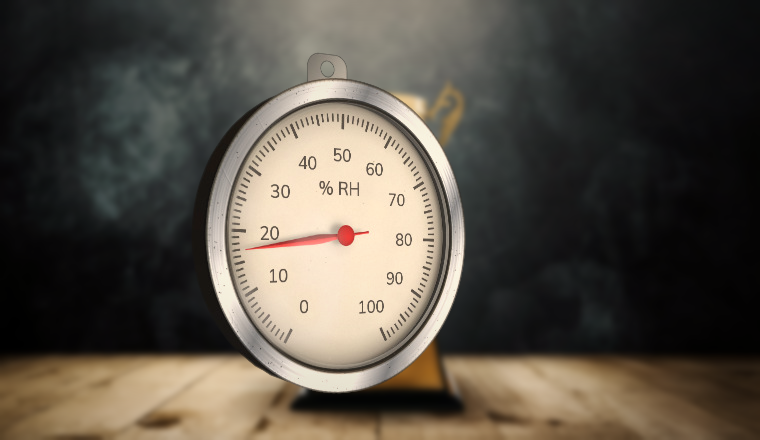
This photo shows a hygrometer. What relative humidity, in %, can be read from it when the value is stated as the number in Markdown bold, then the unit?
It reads **17** %
